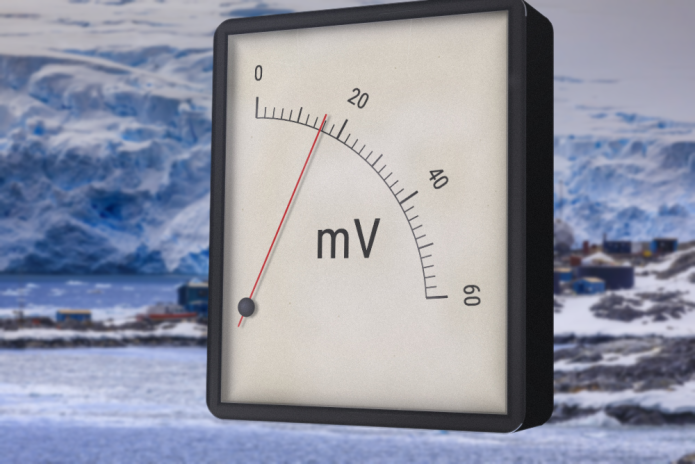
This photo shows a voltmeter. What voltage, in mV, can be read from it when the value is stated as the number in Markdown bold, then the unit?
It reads **16** mV
